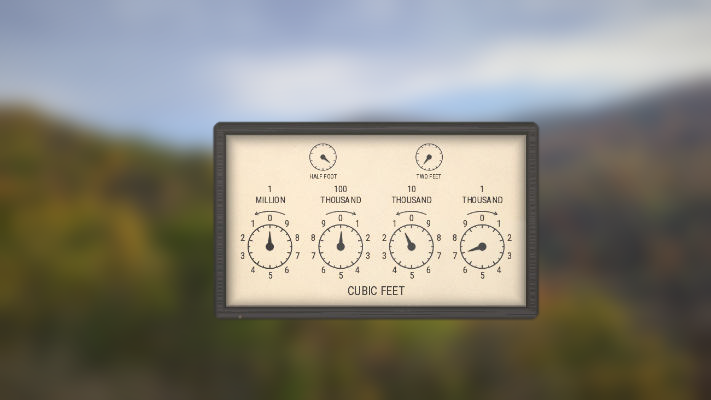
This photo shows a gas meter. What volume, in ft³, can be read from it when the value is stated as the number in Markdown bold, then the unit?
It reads **700** ft³
